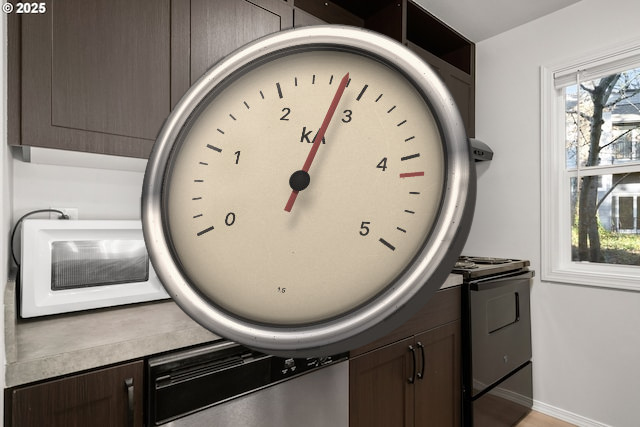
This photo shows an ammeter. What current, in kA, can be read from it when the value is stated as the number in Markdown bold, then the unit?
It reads **2.8** kA
